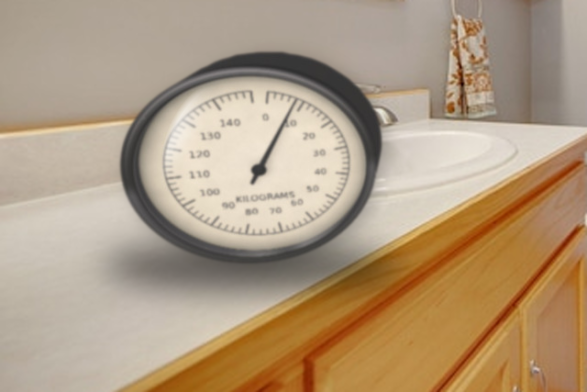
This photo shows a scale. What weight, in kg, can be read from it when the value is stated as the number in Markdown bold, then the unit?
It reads **8** kg
